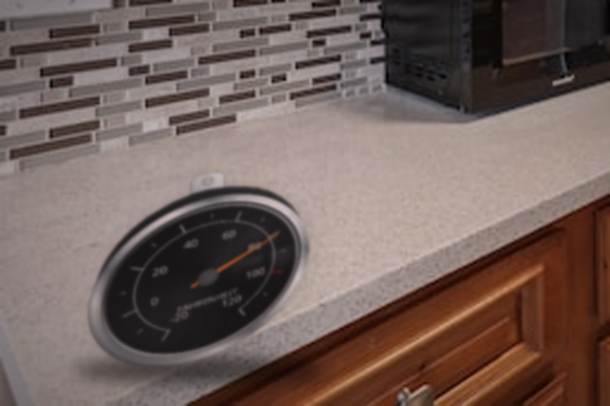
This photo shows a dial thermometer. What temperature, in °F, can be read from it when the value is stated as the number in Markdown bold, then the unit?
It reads **80** °F
